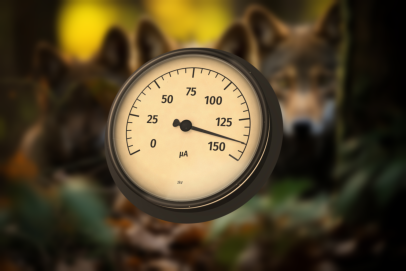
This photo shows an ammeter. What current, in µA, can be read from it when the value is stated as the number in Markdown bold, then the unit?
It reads **140** µA
